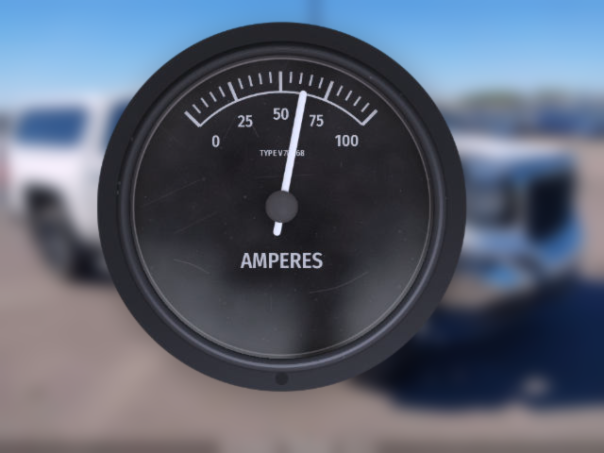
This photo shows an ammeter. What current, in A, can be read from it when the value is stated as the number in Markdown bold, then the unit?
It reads **62.5** A
